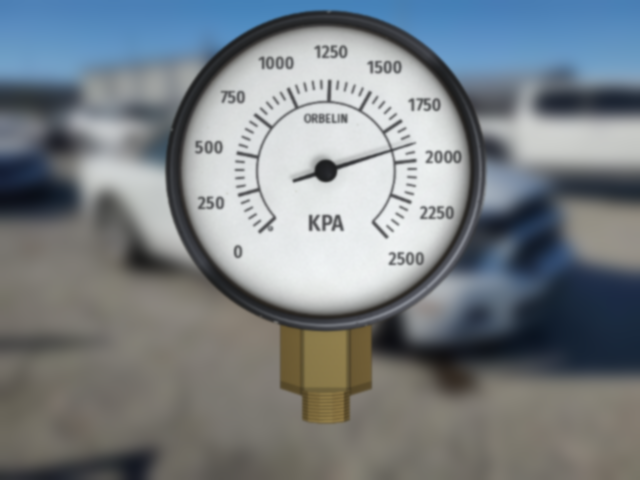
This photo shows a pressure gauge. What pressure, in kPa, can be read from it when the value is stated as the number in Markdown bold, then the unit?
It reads **1900** kPa
